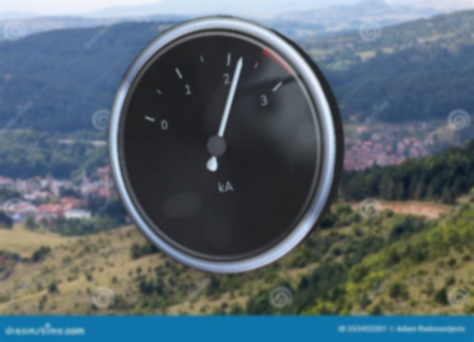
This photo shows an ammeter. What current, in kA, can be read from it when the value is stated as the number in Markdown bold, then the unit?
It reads **2.25** kA
